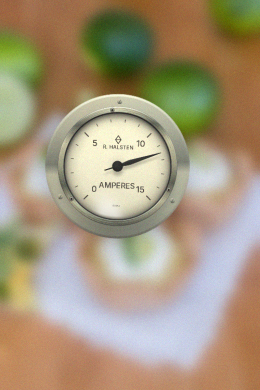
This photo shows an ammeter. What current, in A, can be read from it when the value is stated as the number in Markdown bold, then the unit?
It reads **11.5** A
